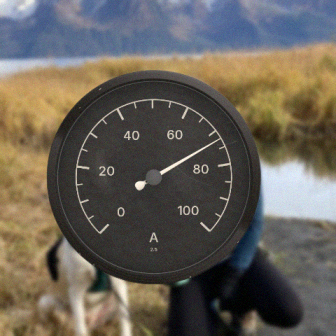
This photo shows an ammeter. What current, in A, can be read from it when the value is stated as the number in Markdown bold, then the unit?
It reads **72.5** A
